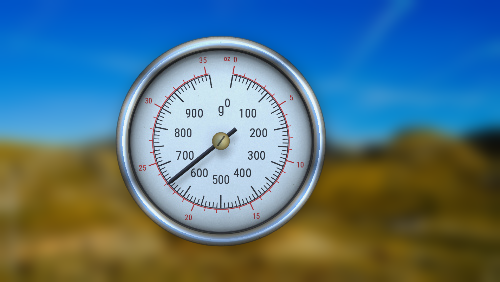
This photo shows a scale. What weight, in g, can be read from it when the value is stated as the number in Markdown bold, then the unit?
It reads **650** g
